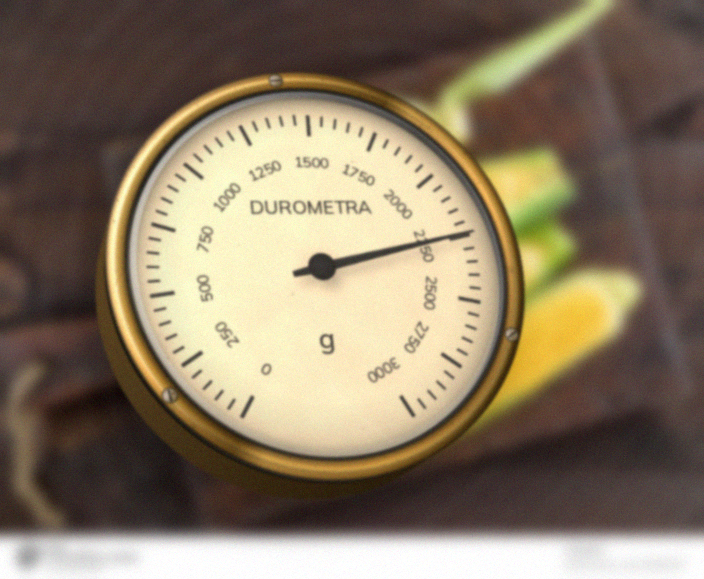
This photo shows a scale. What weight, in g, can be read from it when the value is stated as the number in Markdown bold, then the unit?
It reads **2250** g
